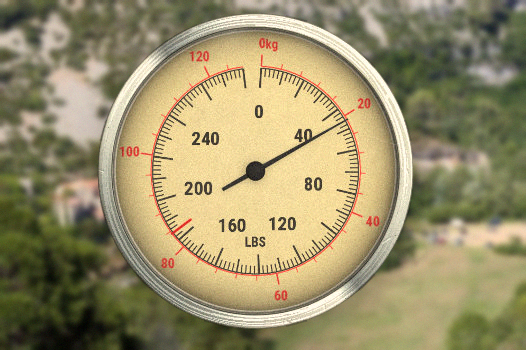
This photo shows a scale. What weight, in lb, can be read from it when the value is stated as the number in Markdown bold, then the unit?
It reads **46** lb
